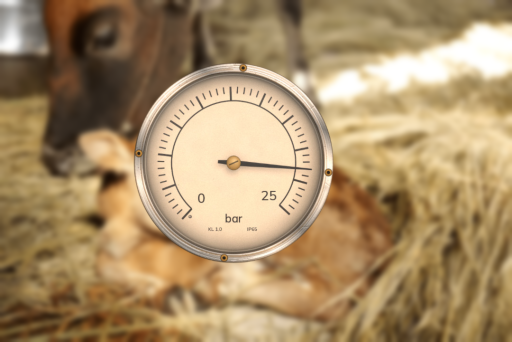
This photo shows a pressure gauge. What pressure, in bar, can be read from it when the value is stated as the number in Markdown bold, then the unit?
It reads **21.5** bar
